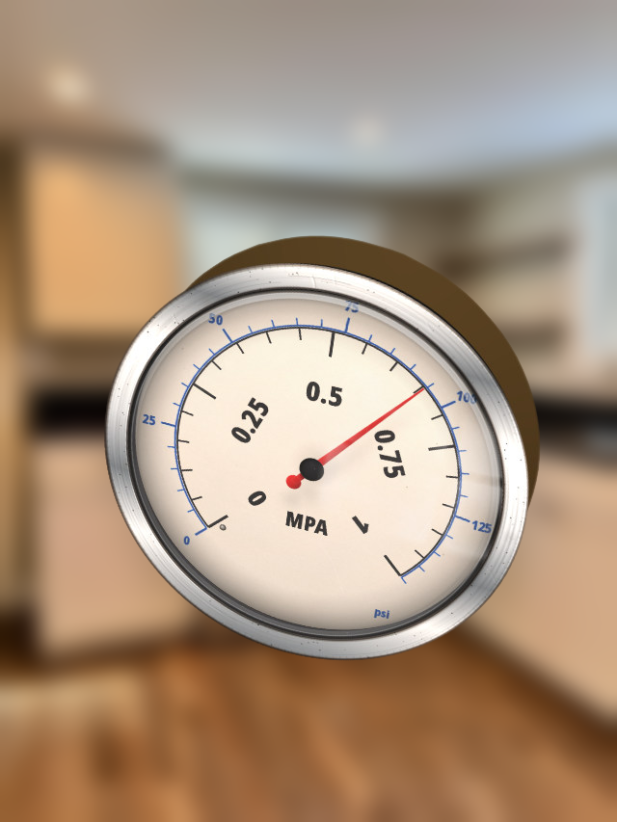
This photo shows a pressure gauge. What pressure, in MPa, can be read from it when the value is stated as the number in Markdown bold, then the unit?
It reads **0.65** MPa
